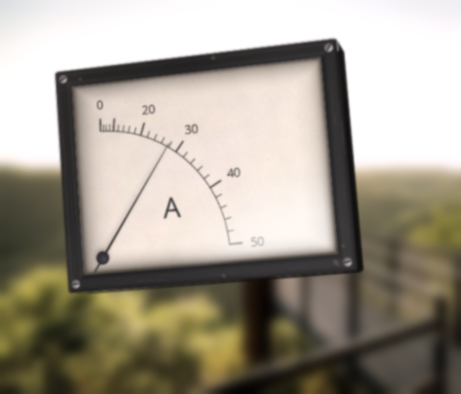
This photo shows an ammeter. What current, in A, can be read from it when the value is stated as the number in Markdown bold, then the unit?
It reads **28** A
